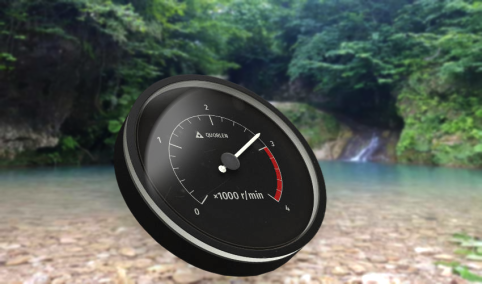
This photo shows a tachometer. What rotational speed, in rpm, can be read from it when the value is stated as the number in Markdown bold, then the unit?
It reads **2800** rpm
